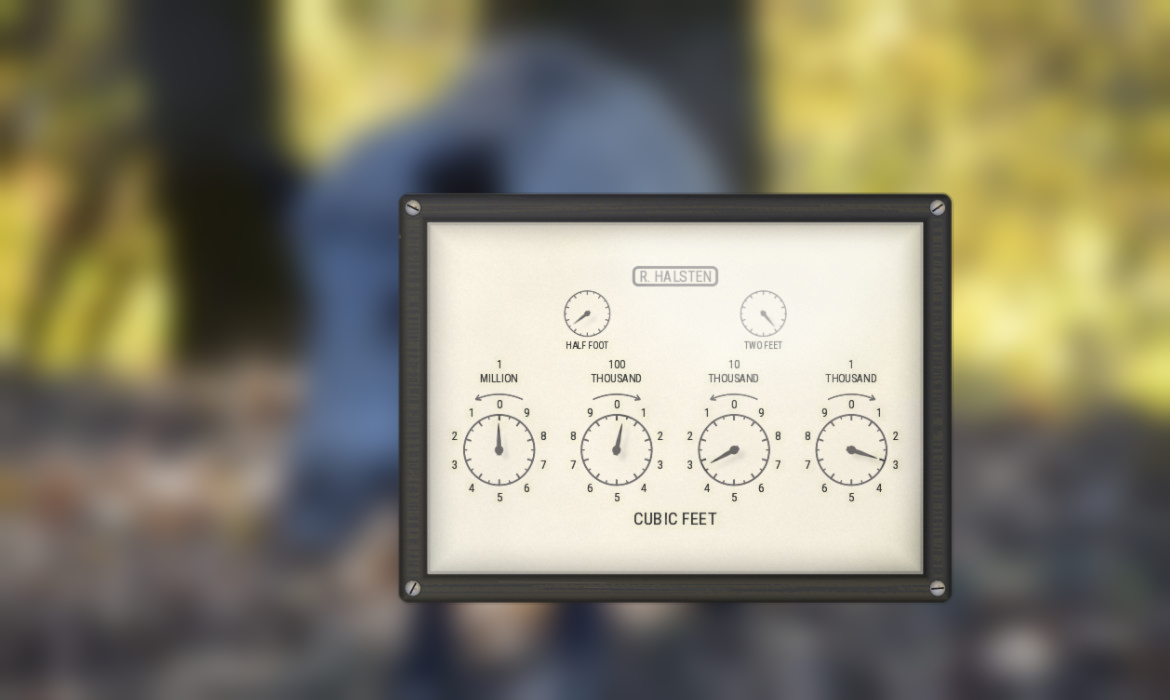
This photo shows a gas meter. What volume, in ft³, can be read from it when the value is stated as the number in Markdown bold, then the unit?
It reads **3300** ft³
